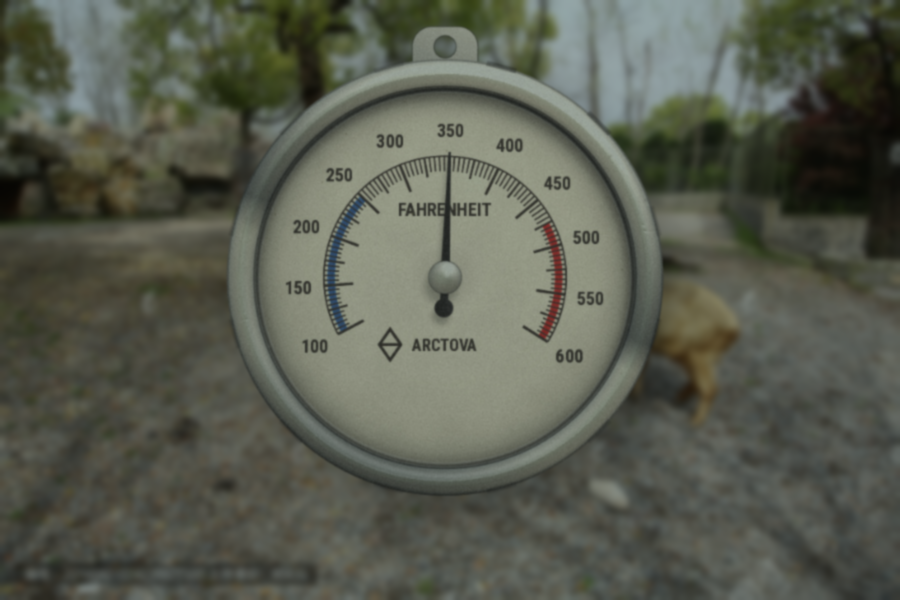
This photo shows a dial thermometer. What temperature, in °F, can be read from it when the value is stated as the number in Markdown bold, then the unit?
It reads **350** °F
